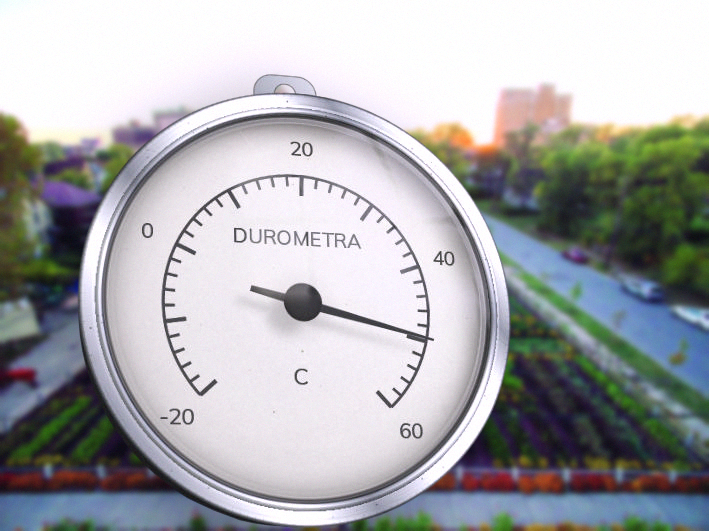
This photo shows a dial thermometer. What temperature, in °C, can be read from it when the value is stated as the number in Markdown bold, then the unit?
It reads **50** °C
